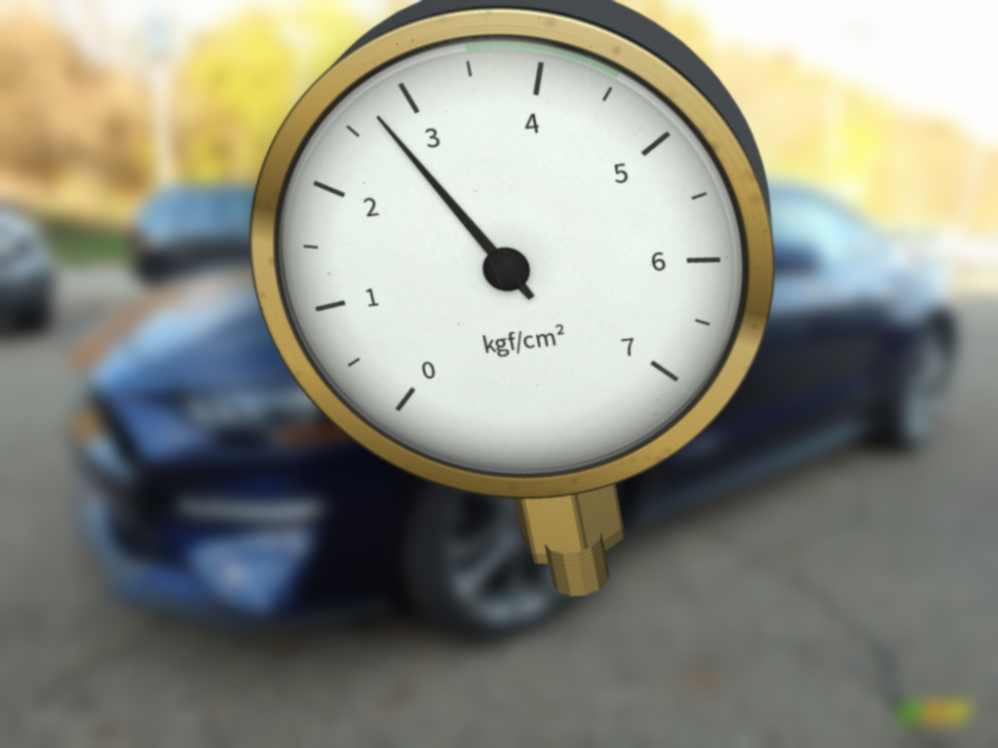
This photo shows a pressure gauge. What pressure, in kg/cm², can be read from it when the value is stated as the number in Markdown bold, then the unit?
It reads **2.75** kg/cm²
